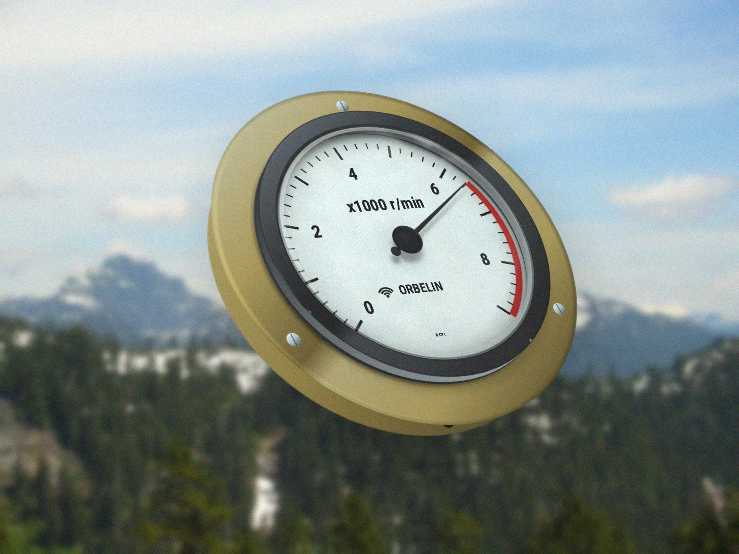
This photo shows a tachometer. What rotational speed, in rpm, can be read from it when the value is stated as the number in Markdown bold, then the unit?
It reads **6400** rpm
